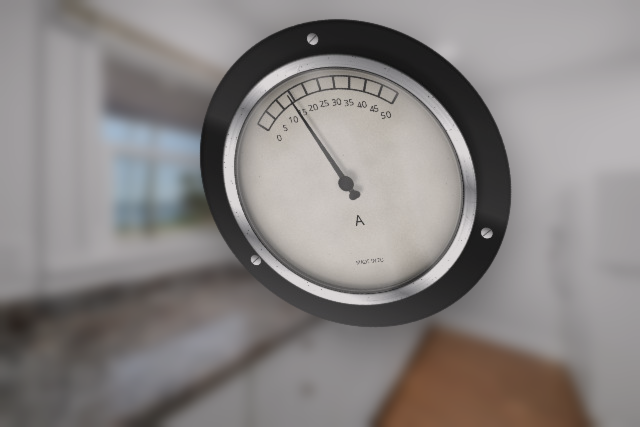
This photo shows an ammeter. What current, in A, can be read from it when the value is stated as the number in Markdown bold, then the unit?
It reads **15** A
